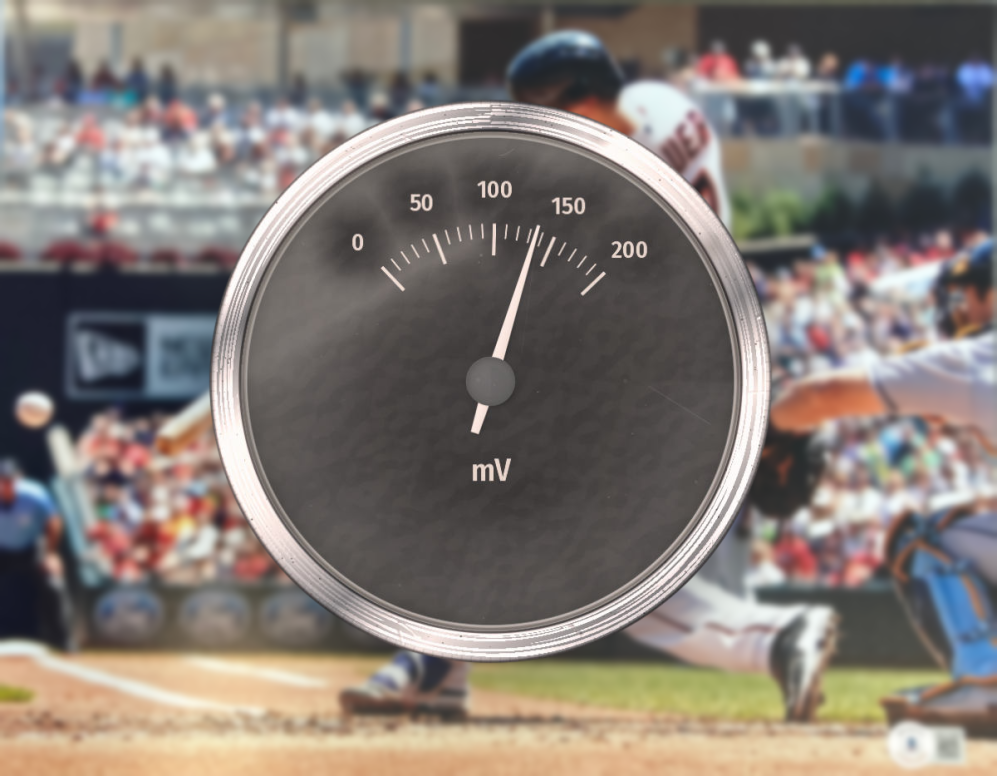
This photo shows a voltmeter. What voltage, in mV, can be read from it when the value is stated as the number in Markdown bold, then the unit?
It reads **135** mV
